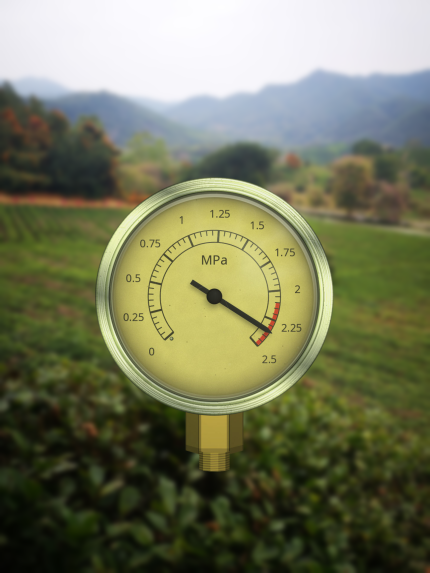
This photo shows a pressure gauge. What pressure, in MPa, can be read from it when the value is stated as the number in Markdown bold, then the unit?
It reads **2.35** MPa
